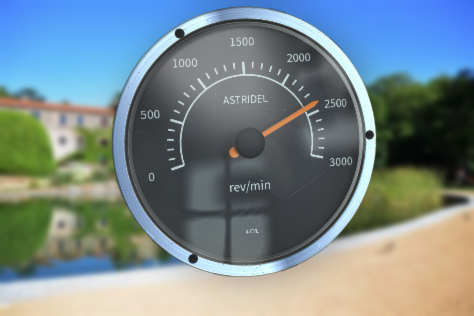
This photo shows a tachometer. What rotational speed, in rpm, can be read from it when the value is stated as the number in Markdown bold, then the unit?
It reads **2400** rpm
